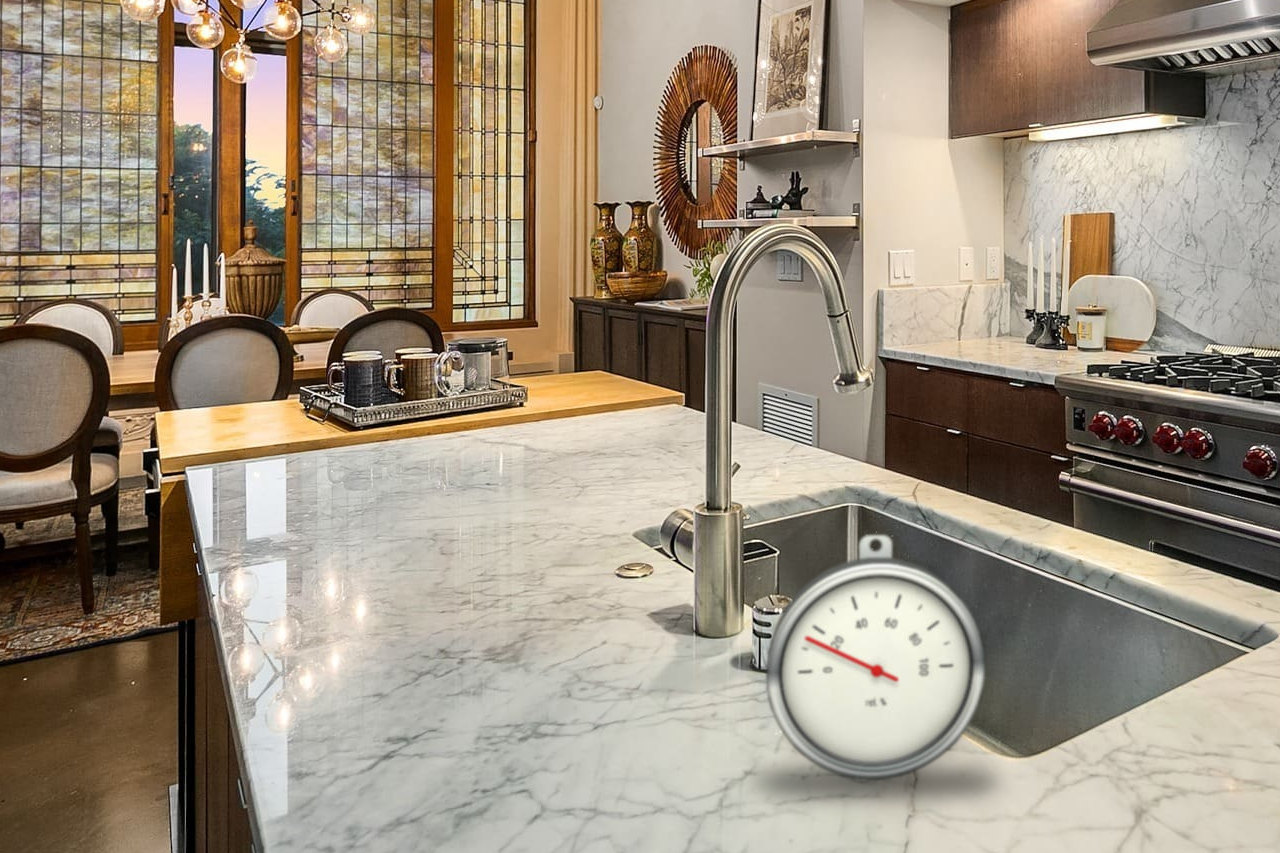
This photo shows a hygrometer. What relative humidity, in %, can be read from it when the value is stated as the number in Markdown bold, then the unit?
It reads **15** %
